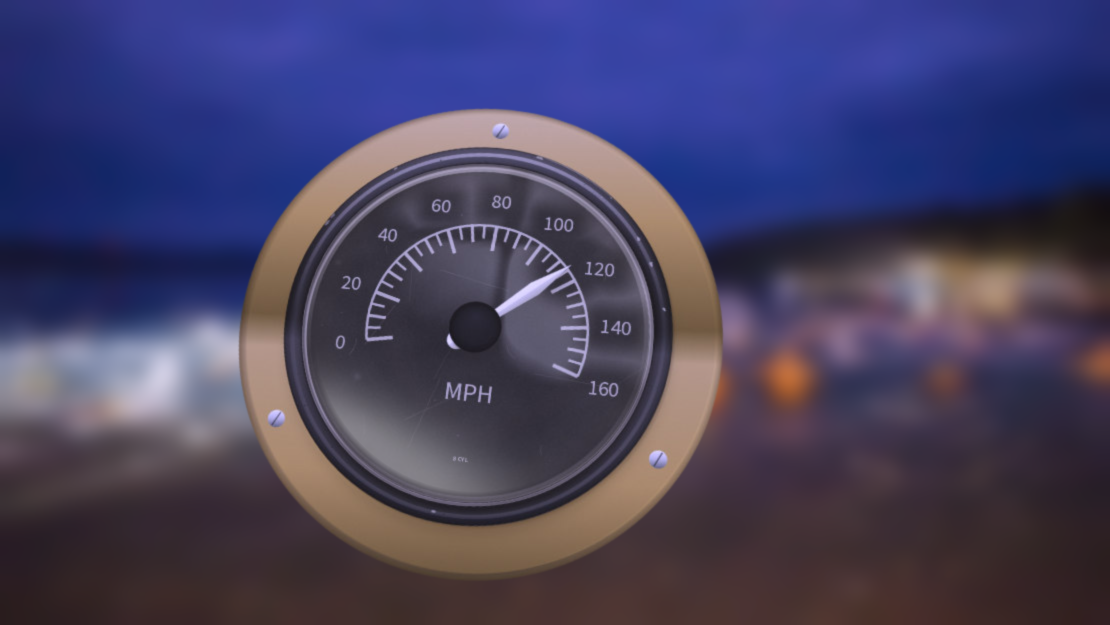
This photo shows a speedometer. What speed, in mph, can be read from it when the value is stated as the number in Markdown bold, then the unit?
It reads **115** mph
